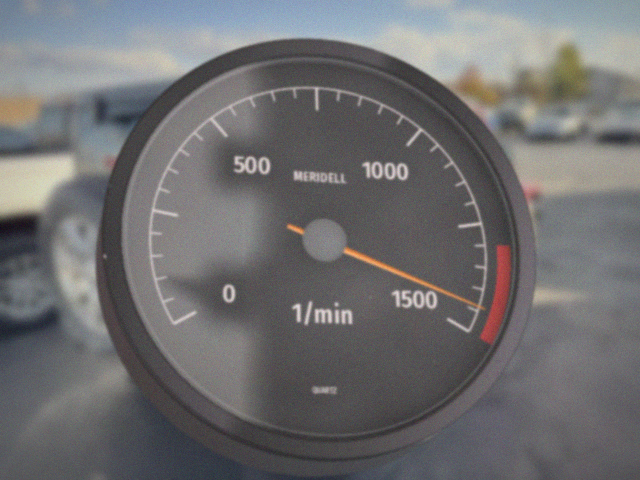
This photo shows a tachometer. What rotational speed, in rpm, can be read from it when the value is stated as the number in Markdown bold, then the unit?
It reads **1450** rpm
